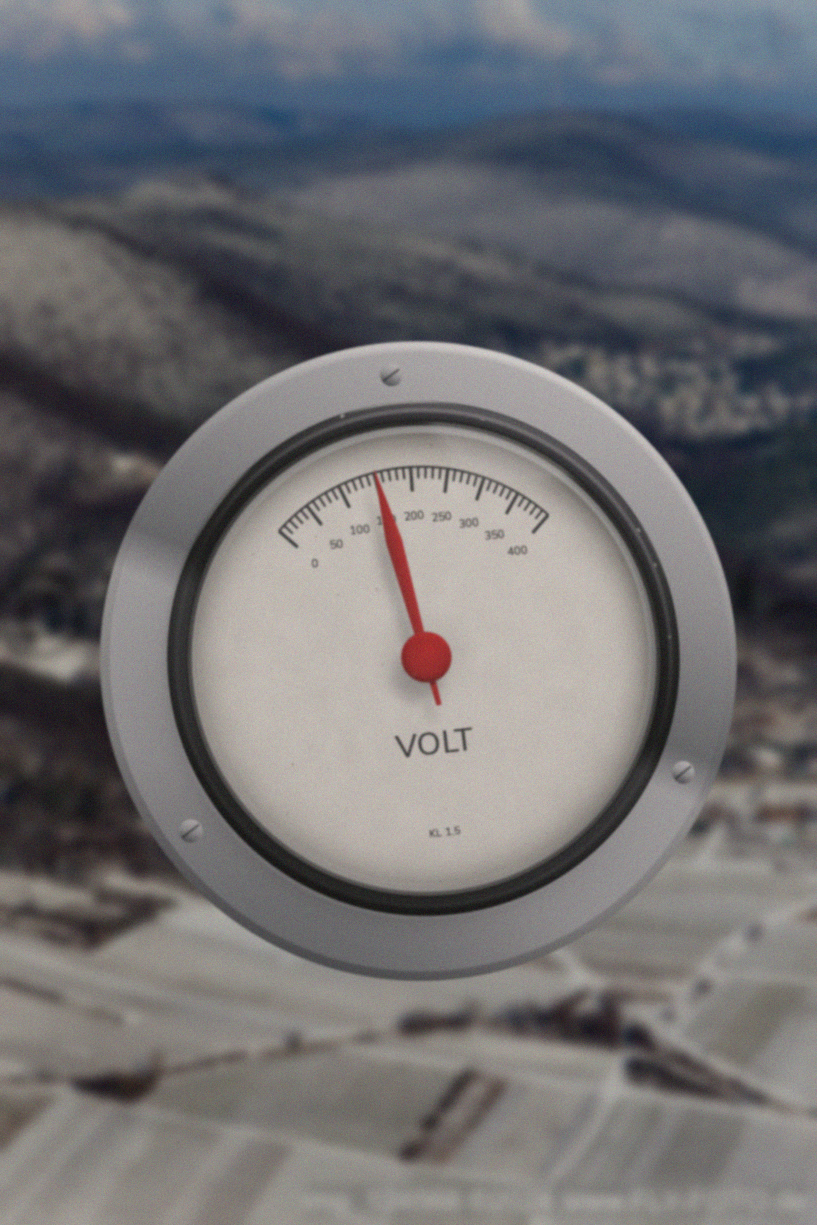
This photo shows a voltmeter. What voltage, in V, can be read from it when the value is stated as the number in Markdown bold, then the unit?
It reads **150** V
